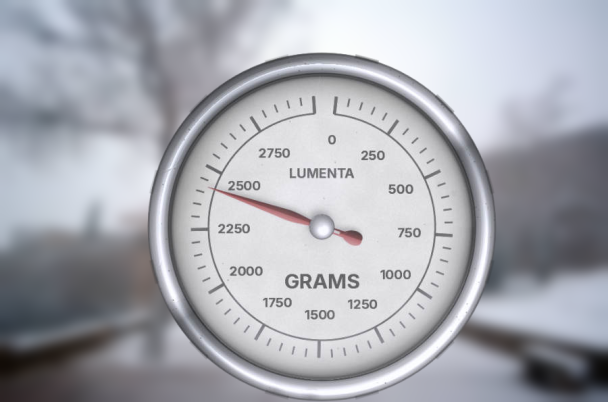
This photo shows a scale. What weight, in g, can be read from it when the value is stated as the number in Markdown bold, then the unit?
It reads **2425** g
